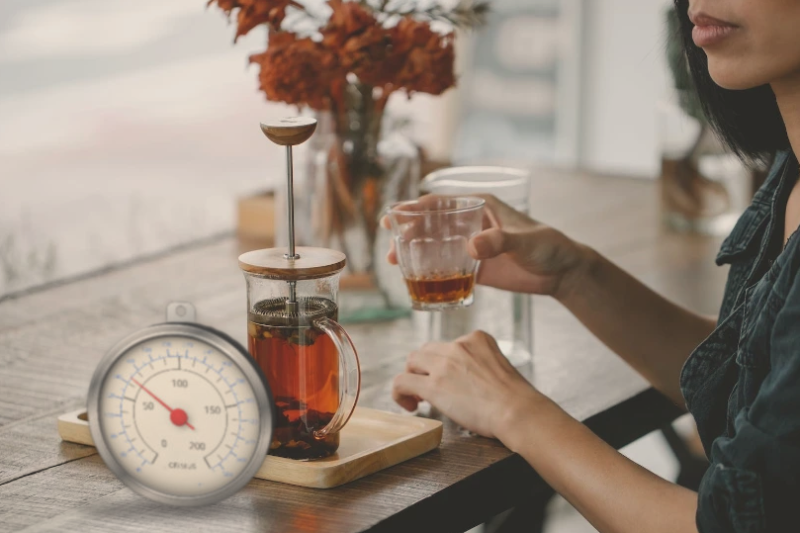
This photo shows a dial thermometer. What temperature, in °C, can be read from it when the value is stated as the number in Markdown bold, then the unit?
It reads **65** °C
